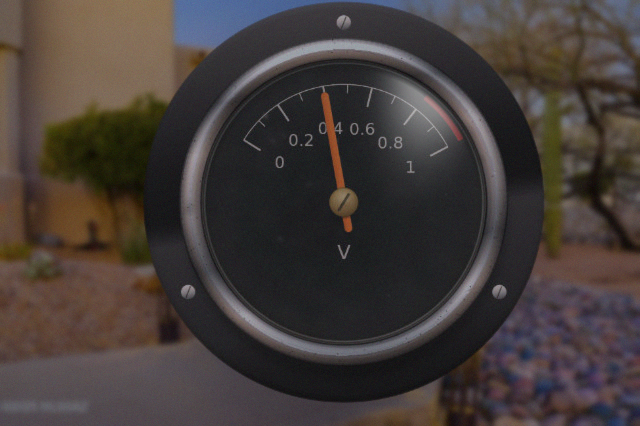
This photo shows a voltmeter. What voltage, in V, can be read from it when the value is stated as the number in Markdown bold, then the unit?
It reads **0.4** V
